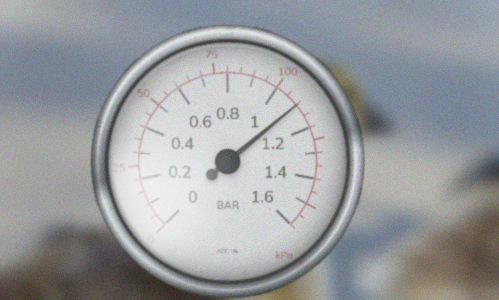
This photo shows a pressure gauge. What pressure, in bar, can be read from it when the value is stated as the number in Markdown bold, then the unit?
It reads **1.1** bar
